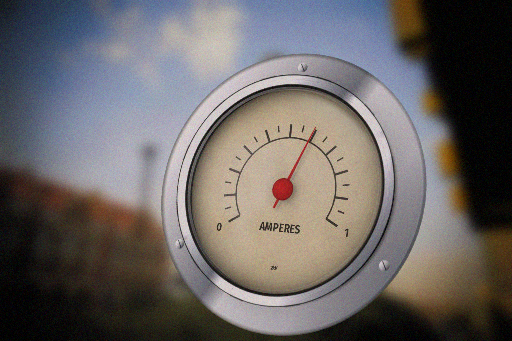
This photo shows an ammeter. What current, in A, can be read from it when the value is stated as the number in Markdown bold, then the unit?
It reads **0.6** A
